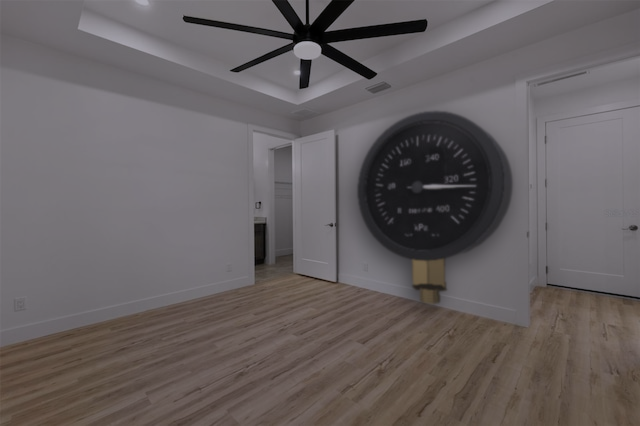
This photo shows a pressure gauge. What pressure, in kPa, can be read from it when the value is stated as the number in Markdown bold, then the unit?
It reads **340** kPa
